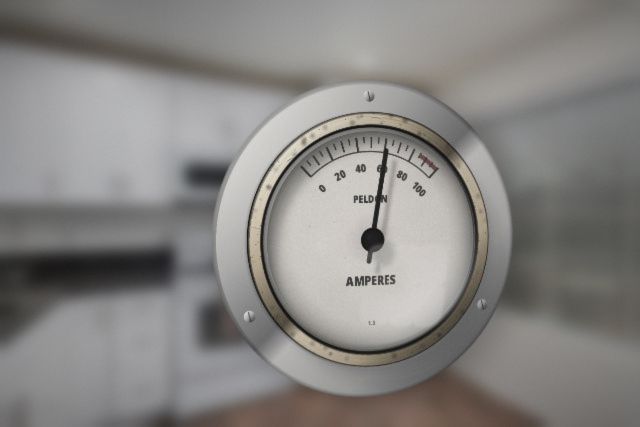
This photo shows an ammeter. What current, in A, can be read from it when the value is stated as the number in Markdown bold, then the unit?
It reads **60** A
